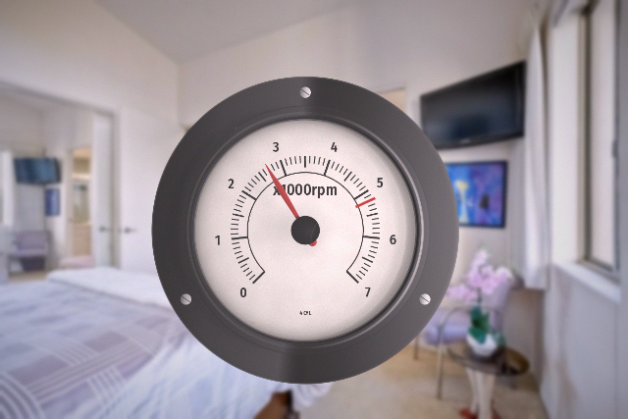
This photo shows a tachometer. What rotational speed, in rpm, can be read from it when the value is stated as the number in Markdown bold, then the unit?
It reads **2700** rpm
